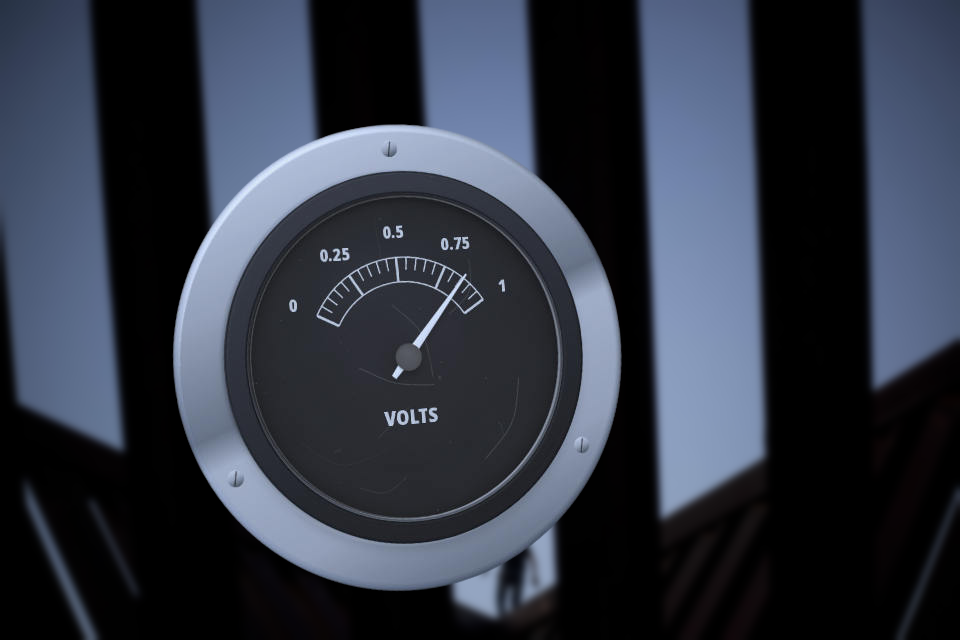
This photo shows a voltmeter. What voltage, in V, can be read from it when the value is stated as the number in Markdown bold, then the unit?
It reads **0.85** V
